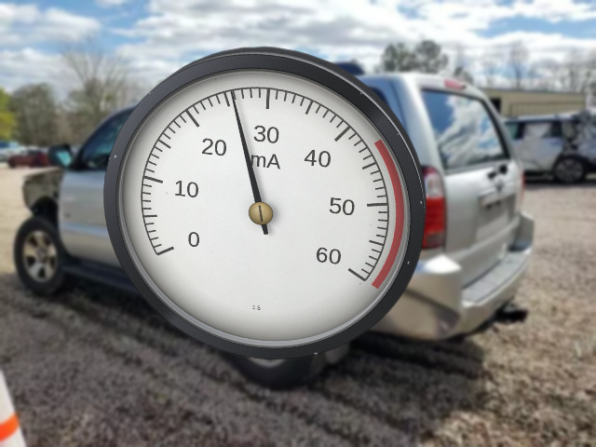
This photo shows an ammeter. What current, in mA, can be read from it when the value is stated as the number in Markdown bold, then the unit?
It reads **26** mA
